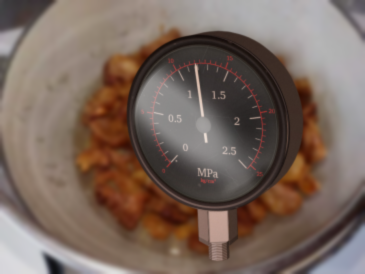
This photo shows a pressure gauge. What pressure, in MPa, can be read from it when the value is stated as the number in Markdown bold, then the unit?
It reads **1.2** MPa
